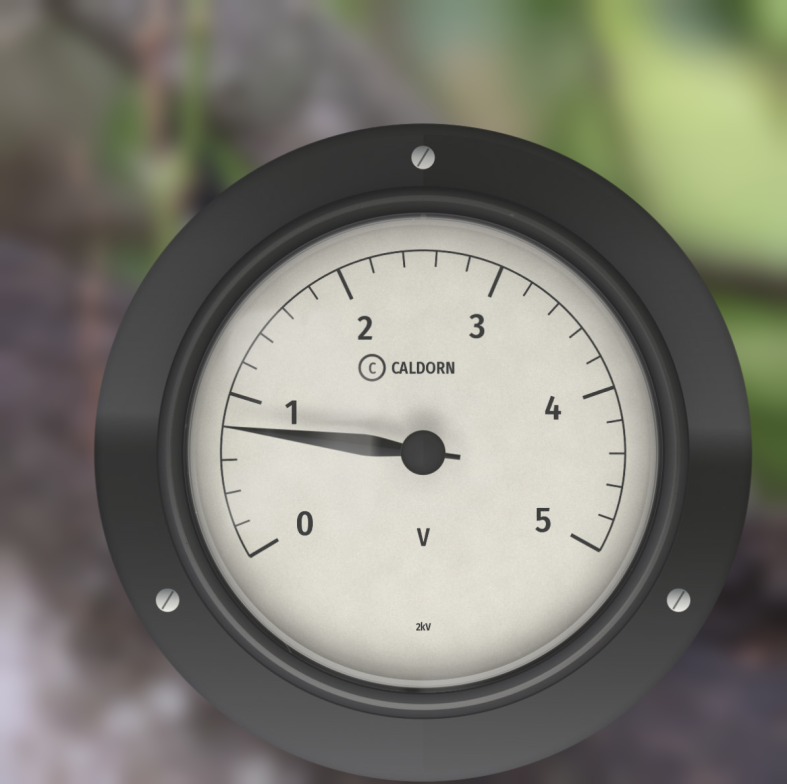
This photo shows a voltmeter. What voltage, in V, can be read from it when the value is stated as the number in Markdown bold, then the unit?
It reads **0.8** V
